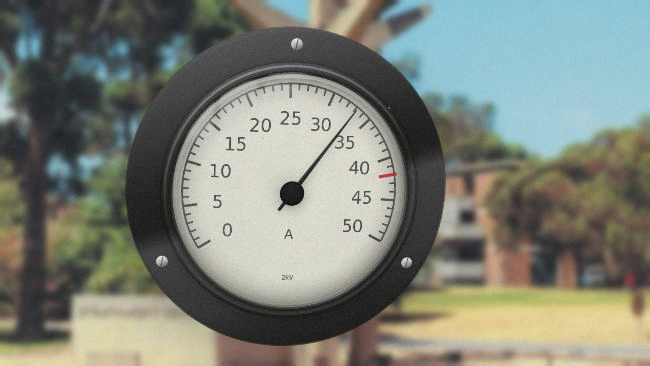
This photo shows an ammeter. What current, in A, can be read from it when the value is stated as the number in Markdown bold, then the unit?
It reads **33** A
